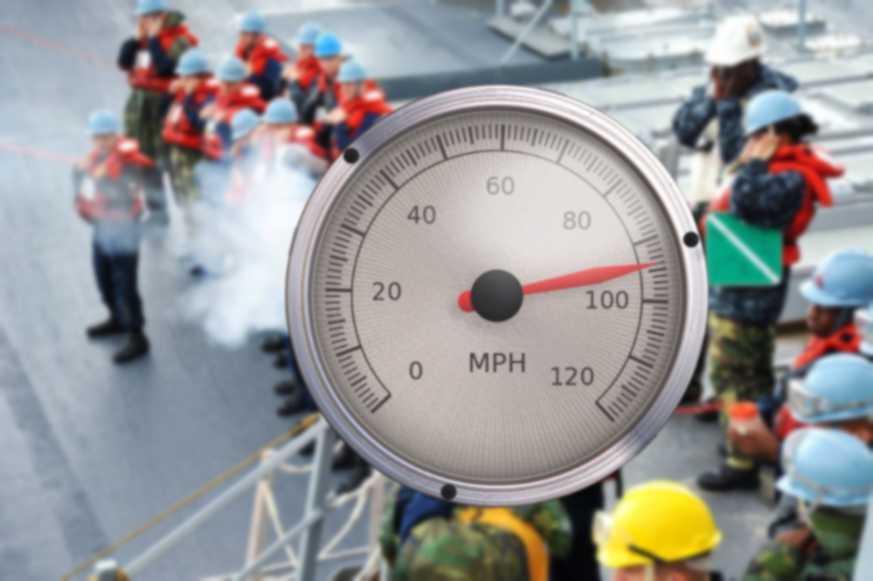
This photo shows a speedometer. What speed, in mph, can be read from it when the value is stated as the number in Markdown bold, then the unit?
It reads **94** mph
